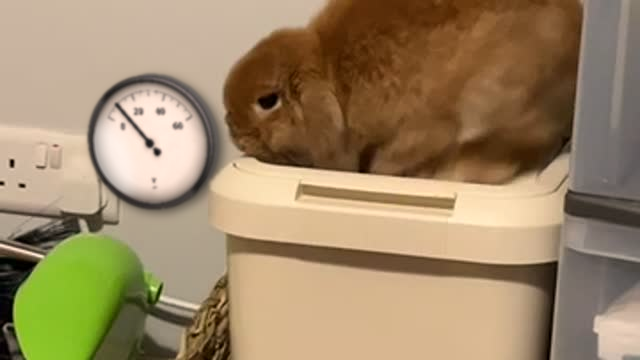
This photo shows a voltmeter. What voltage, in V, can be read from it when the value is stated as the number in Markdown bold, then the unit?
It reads **10** V
